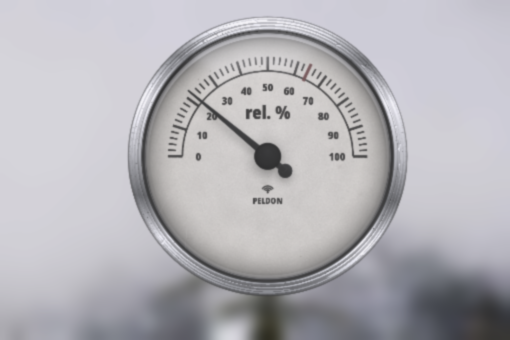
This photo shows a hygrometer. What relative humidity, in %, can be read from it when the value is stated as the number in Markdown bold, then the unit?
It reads **22** %
